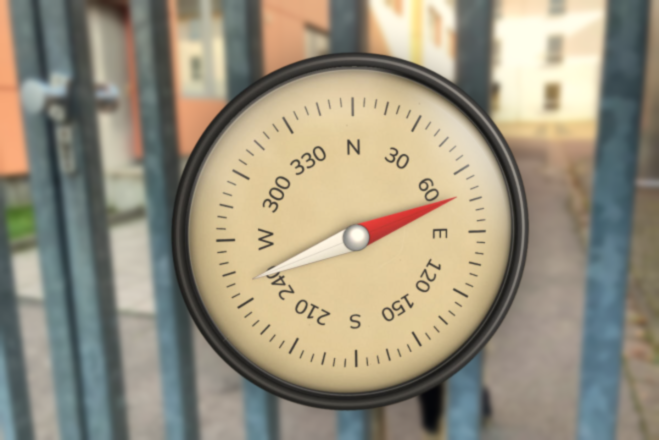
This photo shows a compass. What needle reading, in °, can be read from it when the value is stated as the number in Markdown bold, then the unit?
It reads **70** °
